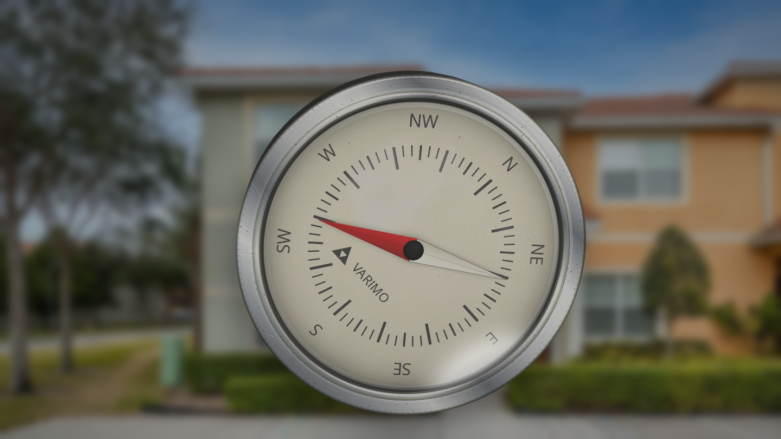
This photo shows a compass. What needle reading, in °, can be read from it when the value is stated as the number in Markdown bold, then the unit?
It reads **240** °
